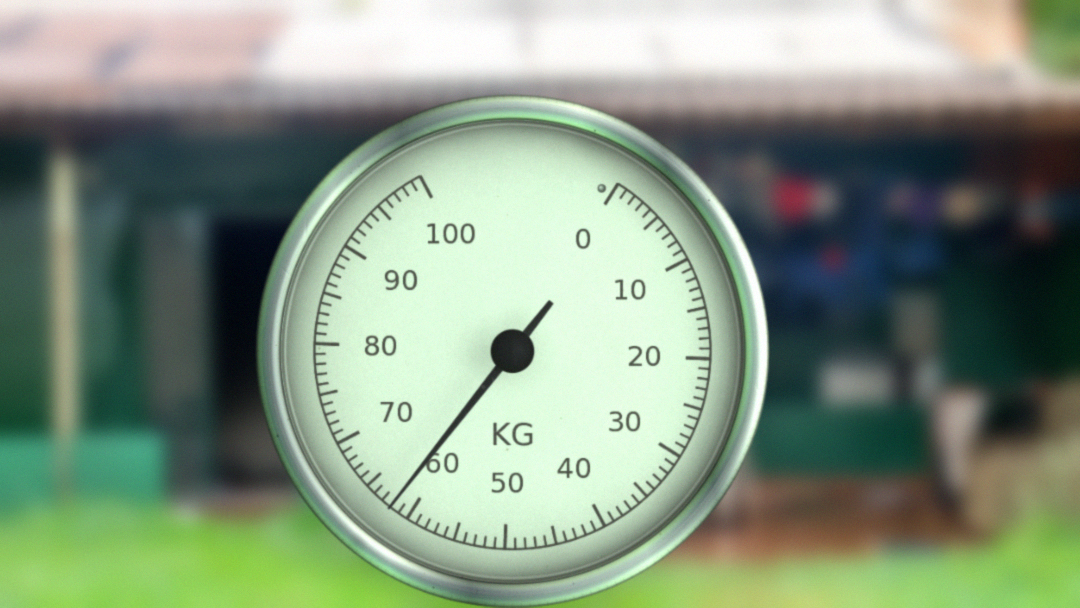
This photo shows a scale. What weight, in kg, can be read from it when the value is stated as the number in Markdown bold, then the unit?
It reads **62** kg
